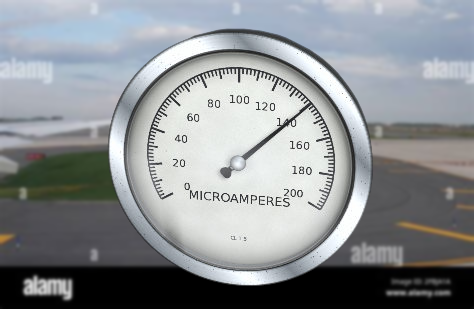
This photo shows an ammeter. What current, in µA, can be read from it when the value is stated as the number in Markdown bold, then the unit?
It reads **140** µA
